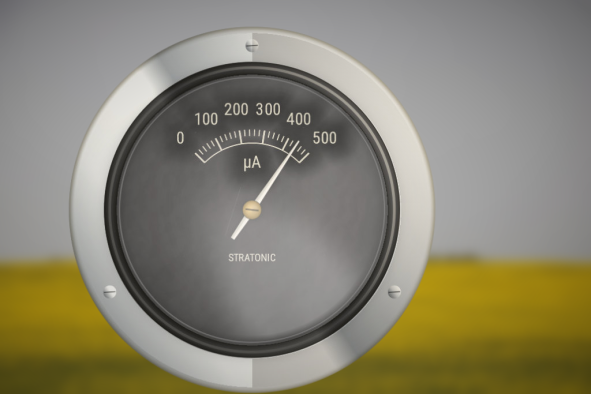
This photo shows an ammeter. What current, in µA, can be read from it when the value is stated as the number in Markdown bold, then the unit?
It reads **440** µA
